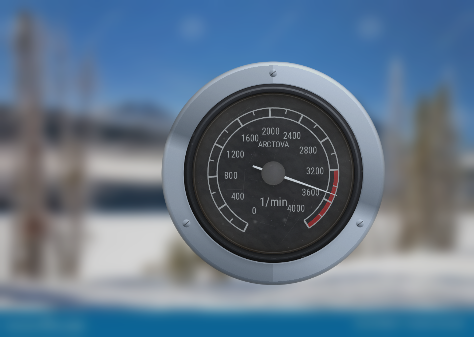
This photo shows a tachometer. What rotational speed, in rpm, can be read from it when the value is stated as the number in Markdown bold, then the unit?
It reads **3500** rpm
